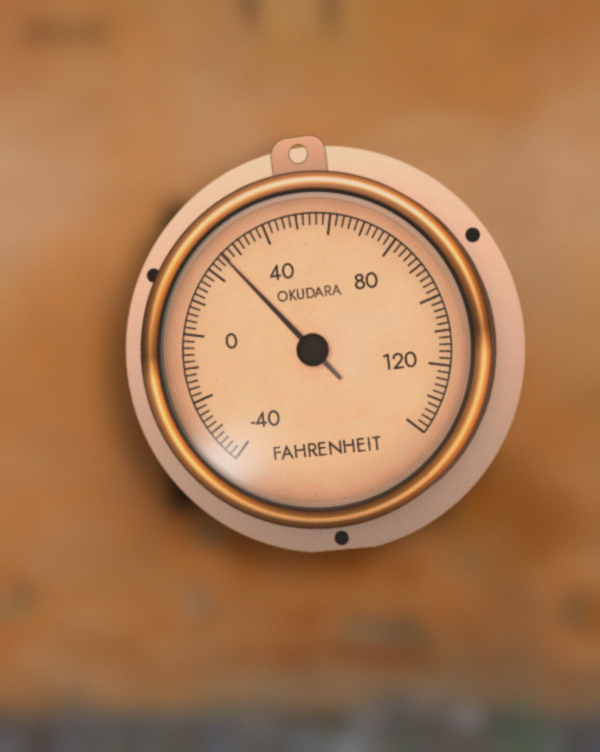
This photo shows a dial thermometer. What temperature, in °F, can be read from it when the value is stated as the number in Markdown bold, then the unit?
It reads **26** °F
